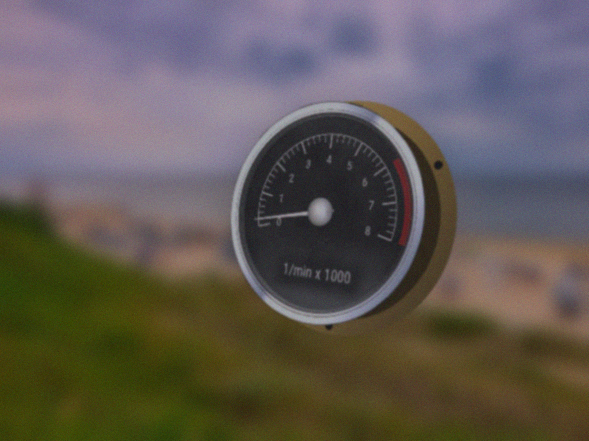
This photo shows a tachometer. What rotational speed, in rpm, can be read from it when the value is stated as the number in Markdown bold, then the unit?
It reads **200** rpm
